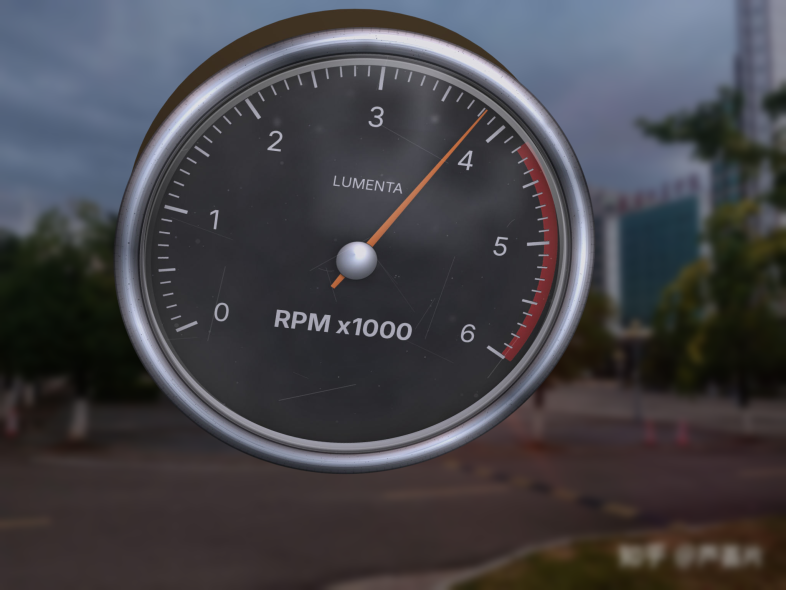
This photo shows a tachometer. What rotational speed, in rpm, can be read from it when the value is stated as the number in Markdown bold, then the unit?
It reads **3800** rpm
